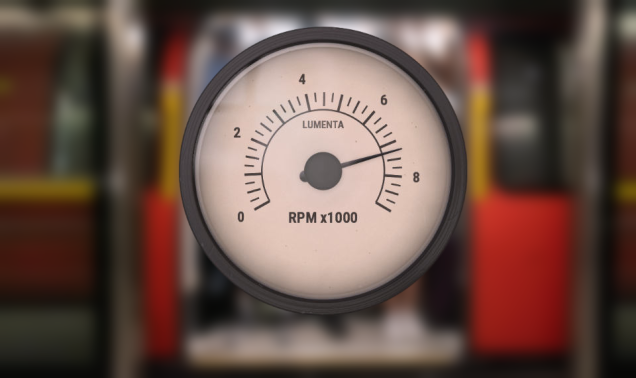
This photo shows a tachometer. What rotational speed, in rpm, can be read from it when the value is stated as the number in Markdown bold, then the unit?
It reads **7250** rpm
